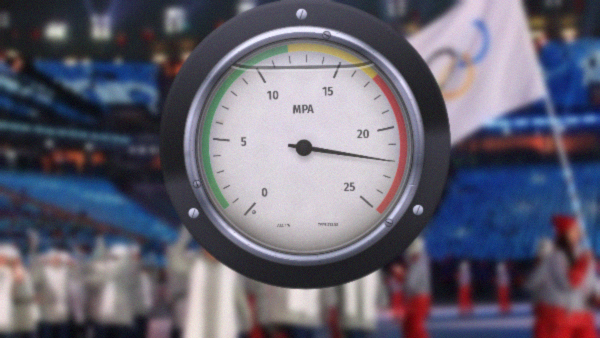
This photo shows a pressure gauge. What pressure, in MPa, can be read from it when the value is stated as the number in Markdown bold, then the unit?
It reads **22** MPa
